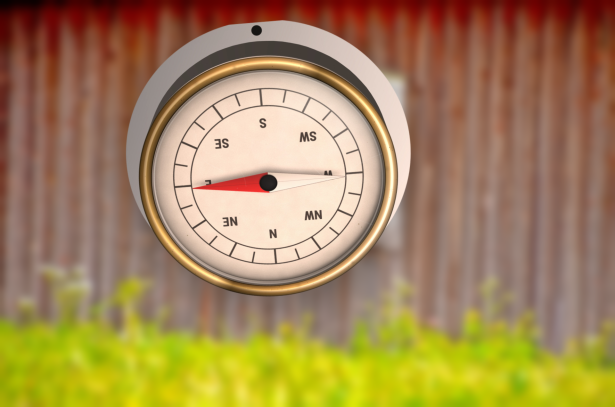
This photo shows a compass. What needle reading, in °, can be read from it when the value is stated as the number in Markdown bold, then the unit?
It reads **90** °
